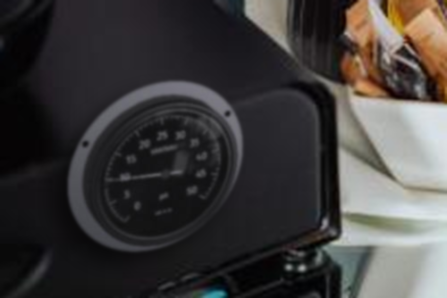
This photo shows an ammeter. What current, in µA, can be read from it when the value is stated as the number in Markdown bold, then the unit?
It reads **10** µA
